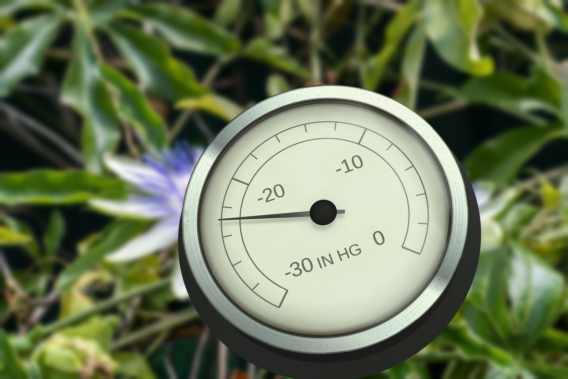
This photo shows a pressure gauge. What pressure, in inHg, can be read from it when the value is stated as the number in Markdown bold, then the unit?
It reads **-23** inHg
